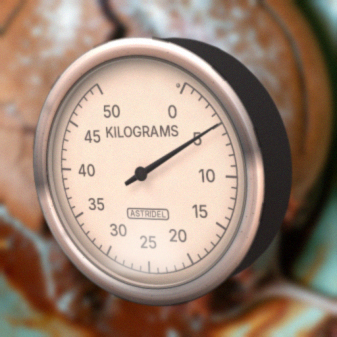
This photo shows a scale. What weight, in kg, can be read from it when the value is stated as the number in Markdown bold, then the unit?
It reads **5** kg
